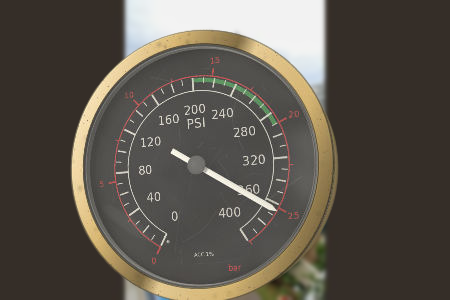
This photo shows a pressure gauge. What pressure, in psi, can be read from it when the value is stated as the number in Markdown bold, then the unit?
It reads **365** psi
